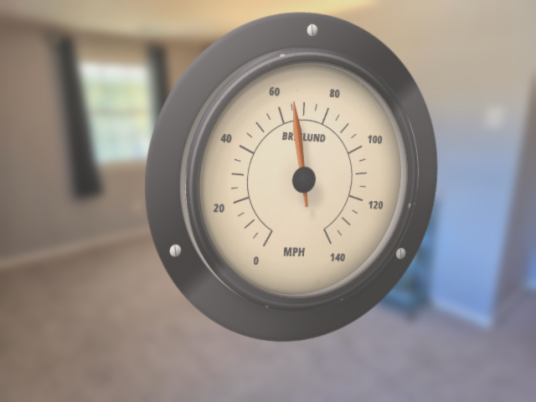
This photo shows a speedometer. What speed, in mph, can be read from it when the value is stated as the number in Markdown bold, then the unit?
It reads **65** mph
